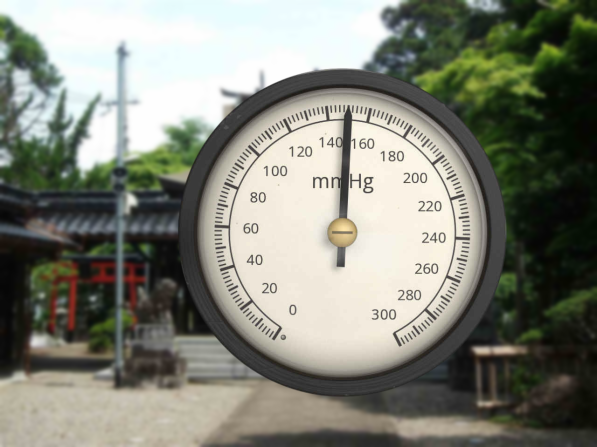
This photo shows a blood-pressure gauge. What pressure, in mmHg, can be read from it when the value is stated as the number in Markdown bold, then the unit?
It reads **150** mmHg
